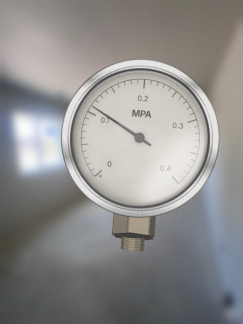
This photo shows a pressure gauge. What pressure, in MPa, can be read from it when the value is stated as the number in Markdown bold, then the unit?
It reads **0.11** MPa
